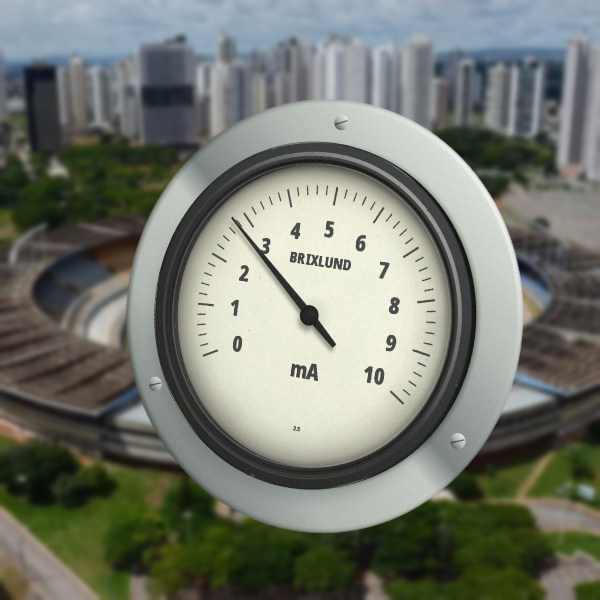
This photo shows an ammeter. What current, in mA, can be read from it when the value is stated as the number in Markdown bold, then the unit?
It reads **2.8** mA
